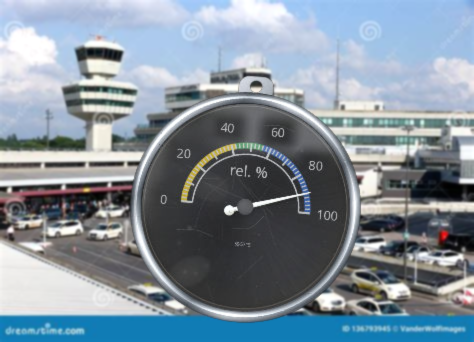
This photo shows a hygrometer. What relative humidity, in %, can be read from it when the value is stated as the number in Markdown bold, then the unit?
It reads **90** %
